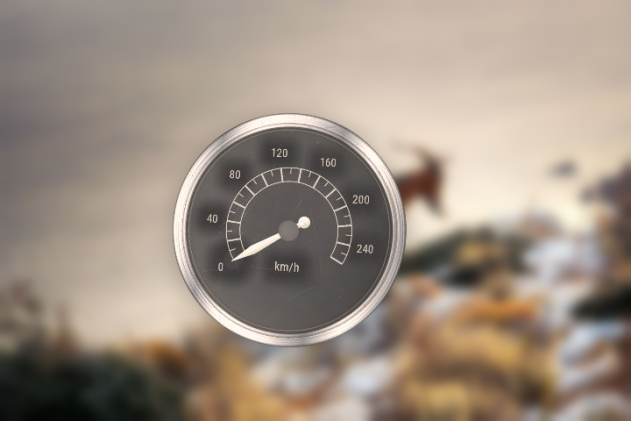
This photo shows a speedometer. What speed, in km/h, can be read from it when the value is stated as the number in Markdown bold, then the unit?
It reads **0** km/h
